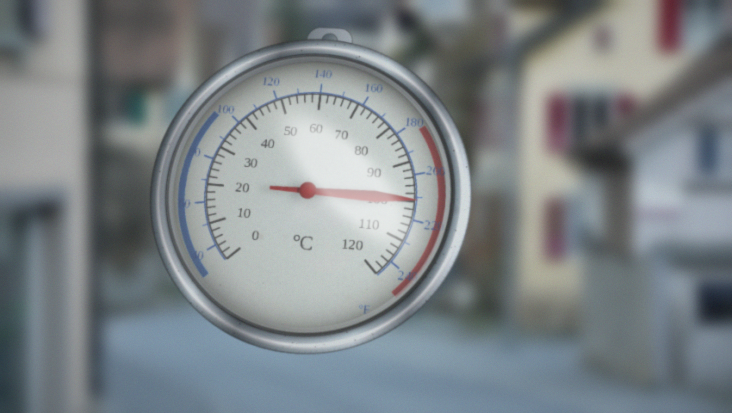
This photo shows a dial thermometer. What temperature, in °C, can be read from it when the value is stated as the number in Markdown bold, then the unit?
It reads **100** °C
